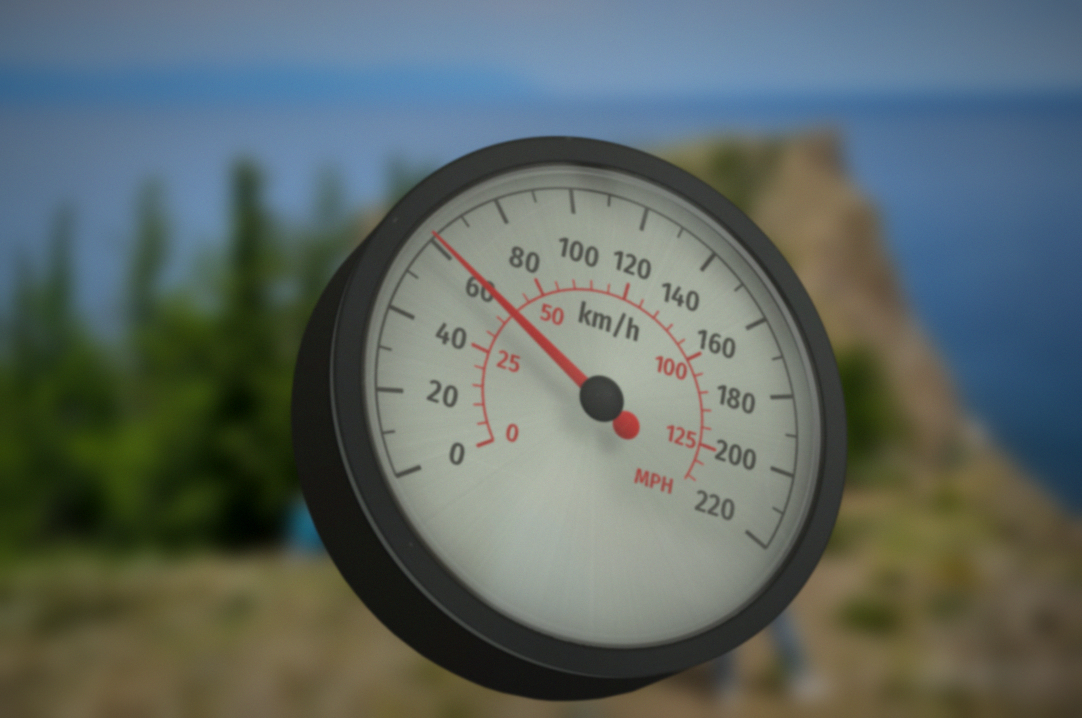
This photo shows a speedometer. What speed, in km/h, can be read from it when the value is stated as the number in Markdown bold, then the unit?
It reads **60** km/h
